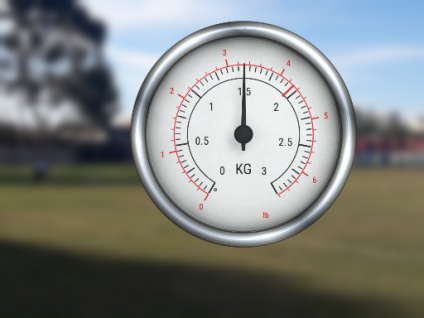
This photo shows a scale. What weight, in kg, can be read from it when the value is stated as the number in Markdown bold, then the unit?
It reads **1.5** kg
